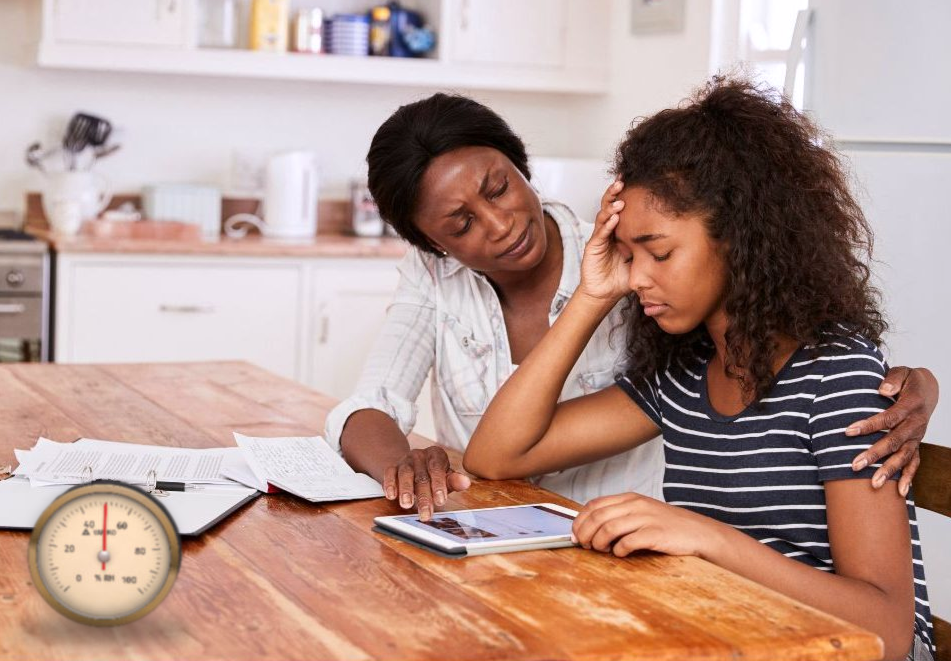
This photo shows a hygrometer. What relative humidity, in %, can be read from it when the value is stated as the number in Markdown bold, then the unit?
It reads **50** %
